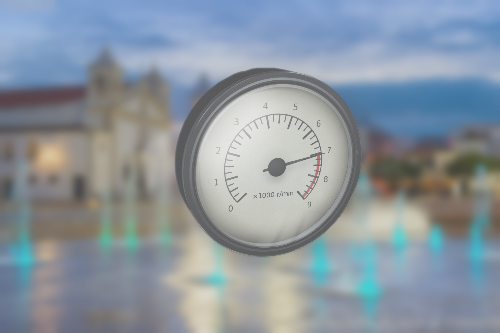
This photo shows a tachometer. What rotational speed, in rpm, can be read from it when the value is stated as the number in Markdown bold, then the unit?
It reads **7000** rpm
